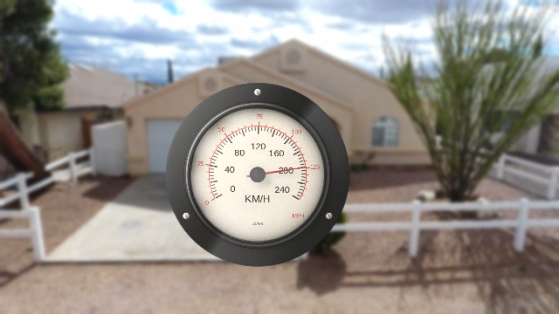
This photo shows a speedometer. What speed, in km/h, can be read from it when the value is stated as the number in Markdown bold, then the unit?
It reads **200** km/h
